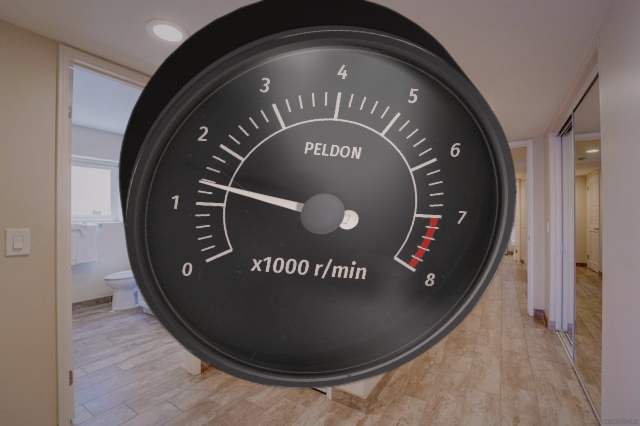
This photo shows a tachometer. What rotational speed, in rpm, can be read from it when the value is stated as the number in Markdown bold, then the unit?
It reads **1400** rpm
